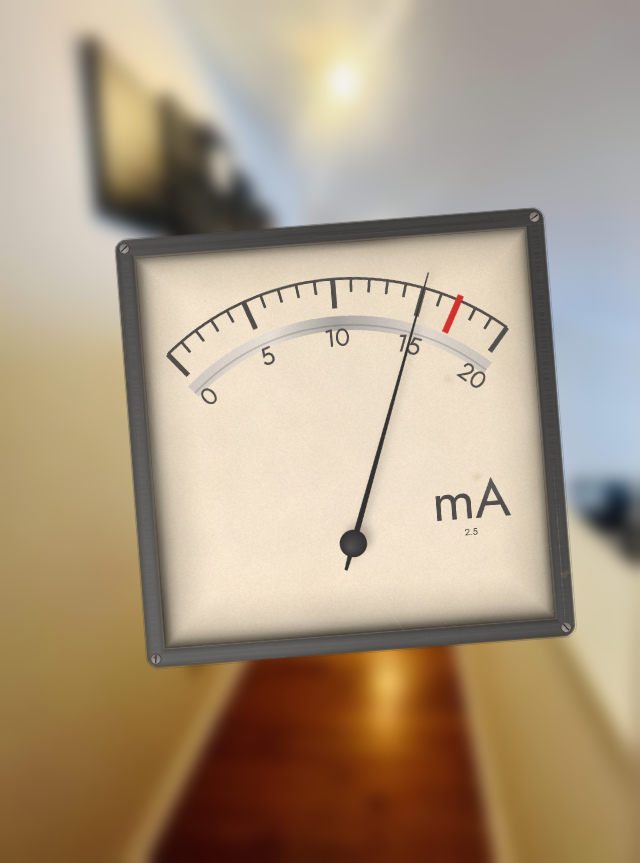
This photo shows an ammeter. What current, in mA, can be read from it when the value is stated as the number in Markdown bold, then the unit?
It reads **15** mA
